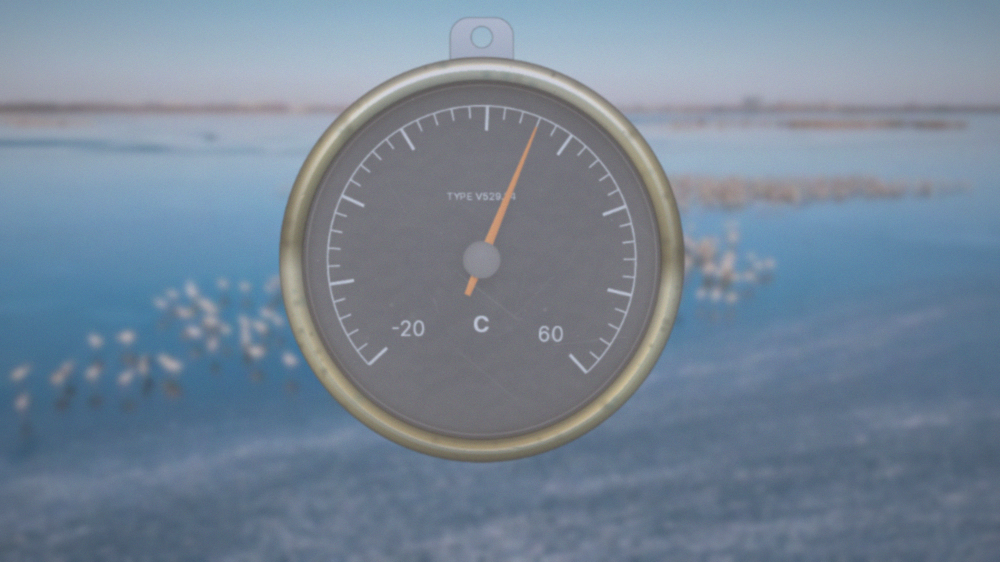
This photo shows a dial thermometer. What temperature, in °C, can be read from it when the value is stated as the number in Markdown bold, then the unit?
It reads **26** °C
